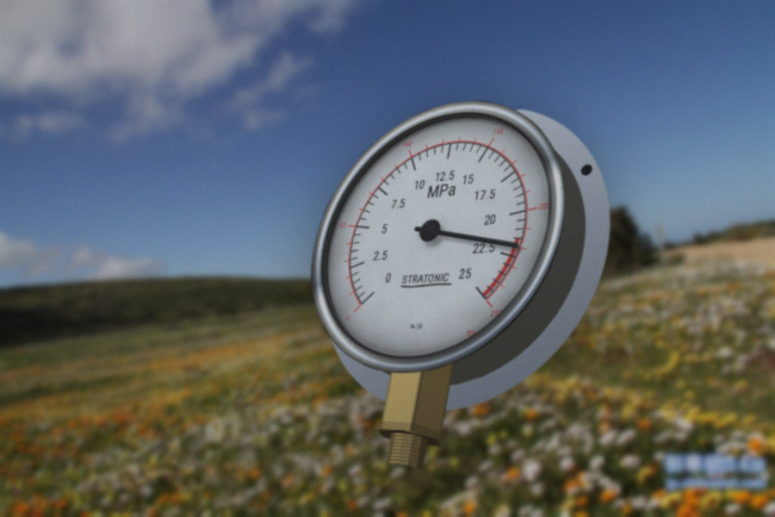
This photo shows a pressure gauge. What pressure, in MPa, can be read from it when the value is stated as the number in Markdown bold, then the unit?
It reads **22** MPa
